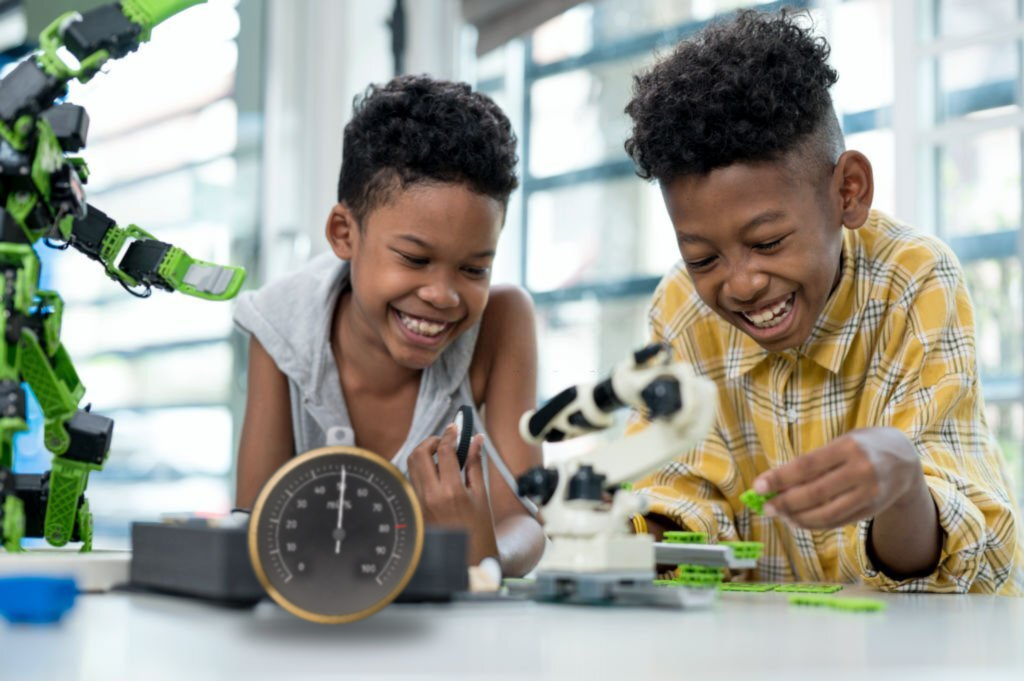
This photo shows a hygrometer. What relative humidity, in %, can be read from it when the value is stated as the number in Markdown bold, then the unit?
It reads **50** %
